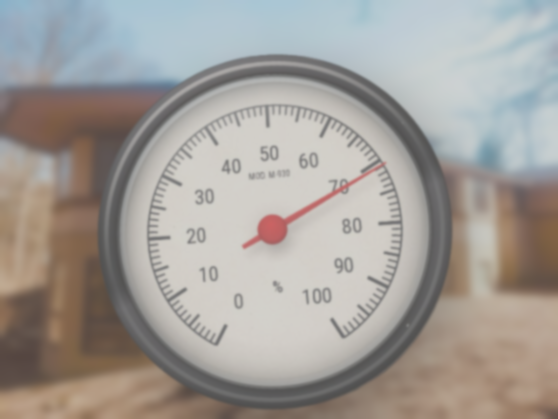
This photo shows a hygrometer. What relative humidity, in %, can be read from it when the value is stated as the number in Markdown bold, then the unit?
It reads **71** %
